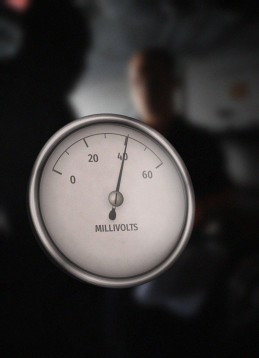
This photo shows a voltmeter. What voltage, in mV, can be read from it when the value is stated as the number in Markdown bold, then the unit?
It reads **40** mV
